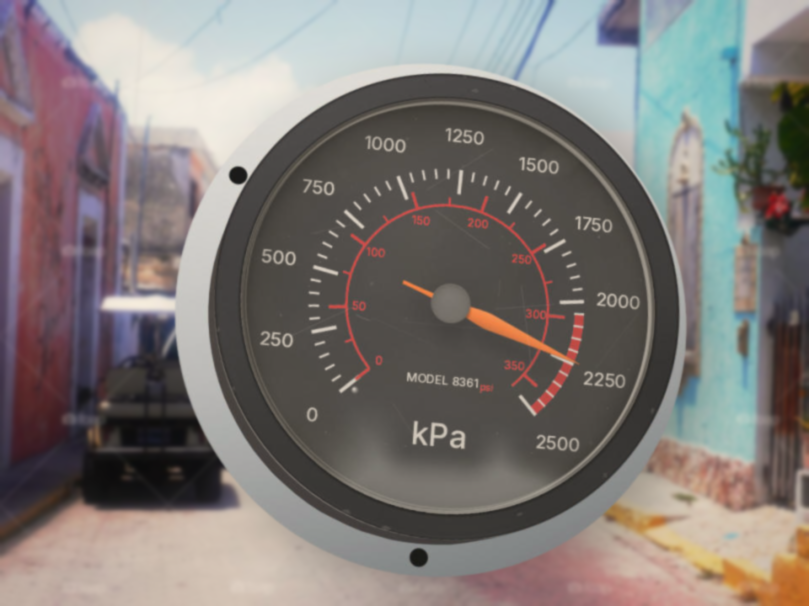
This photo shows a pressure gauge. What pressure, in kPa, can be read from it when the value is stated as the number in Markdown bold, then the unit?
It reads **2250** kPa
